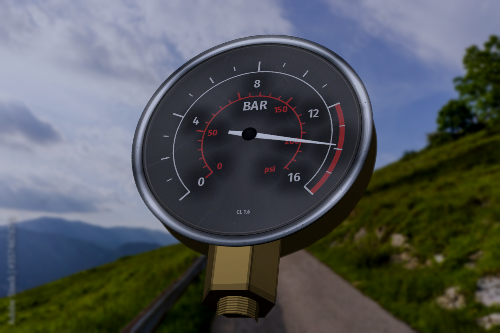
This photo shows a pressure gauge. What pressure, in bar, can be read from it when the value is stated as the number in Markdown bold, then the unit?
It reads **14** bar
